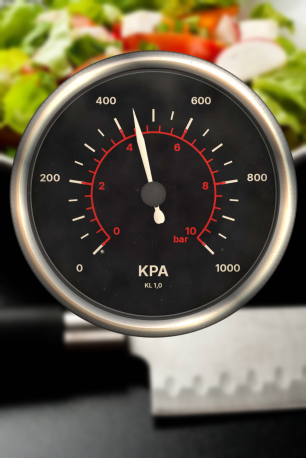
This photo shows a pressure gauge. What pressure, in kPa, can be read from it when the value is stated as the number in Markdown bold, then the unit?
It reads **450** kPa
